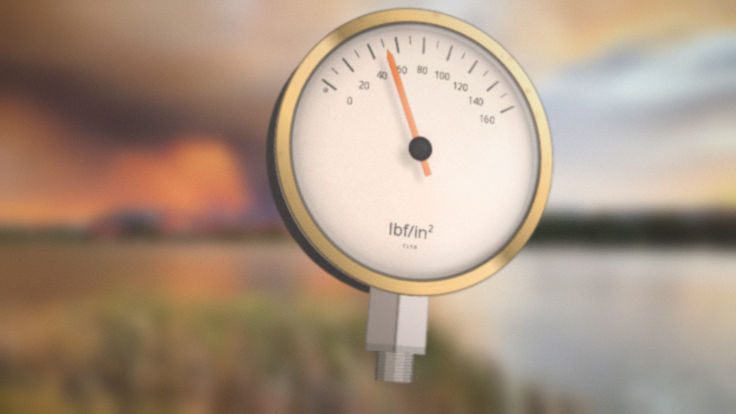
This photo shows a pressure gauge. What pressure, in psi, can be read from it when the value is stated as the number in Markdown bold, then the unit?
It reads **50** psi
